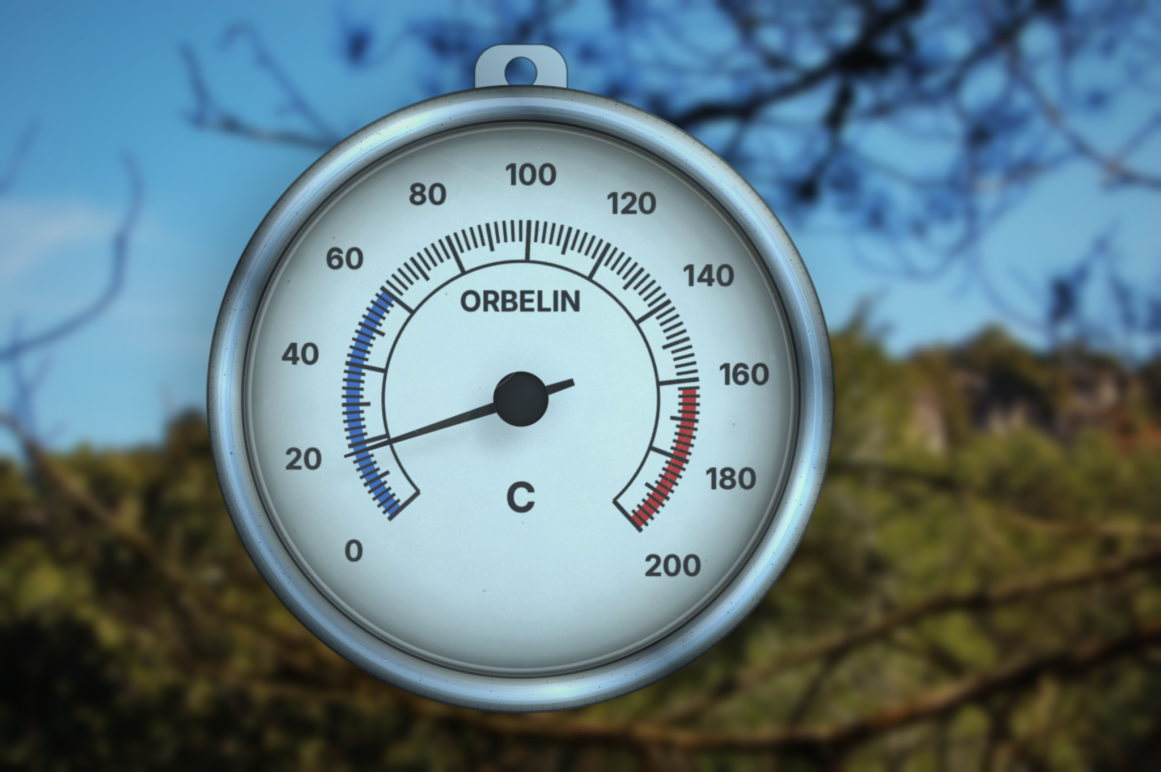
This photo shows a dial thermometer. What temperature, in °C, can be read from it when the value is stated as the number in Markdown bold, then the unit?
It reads **18** °C
